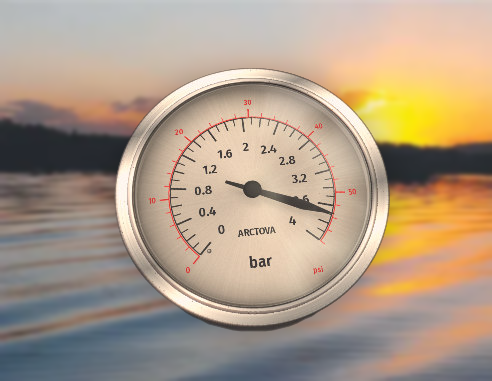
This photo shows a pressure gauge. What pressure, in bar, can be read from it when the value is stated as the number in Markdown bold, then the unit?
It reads **3.7** bar
